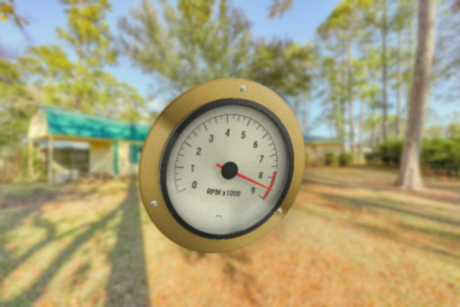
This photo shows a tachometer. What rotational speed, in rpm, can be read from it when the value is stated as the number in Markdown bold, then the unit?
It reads **8500** rpm
